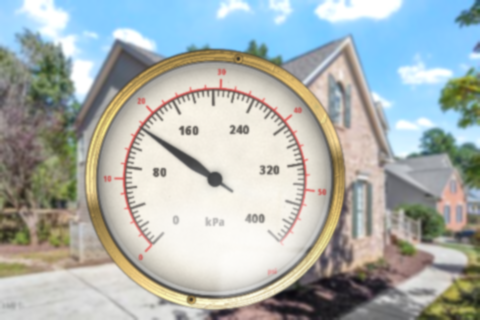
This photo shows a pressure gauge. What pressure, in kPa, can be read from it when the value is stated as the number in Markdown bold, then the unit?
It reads **120** kPa
